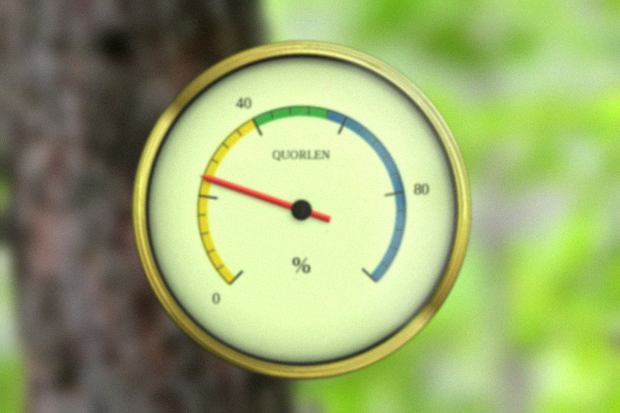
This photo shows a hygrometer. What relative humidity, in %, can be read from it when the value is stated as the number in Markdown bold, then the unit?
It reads **24** %
